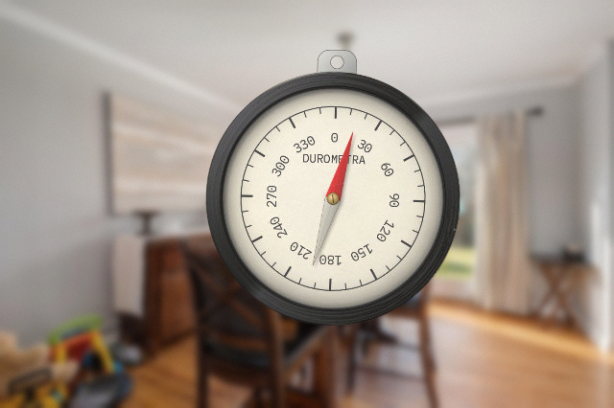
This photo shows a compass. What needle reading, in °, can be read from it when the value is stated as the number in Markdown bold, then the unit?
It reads **15** °
